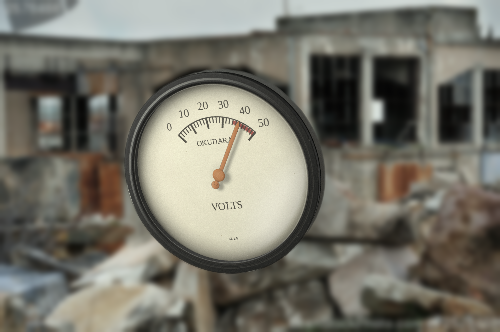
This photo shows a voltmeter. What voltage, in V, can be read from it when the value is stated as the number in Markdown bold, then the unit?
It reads **40** V
